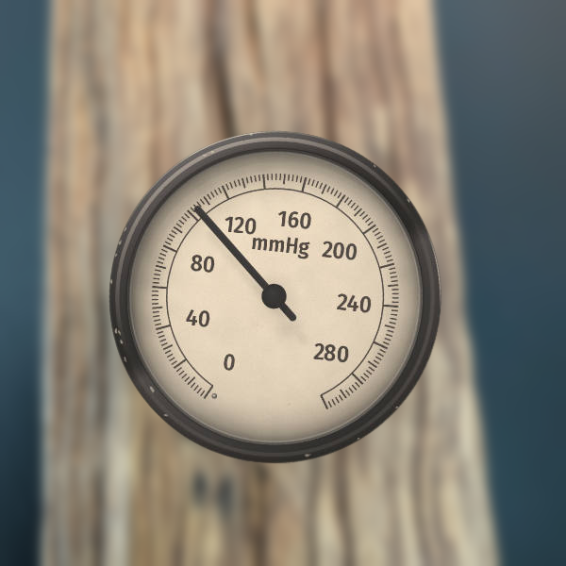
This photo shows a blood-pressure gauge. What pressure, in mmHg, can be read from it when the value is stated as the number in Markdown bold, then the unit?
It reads **104** mmHg
